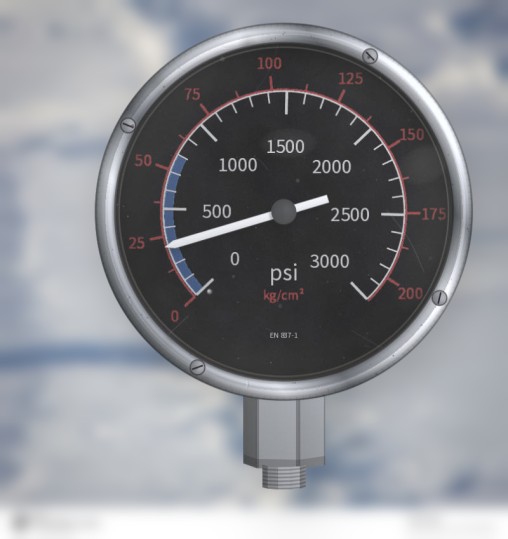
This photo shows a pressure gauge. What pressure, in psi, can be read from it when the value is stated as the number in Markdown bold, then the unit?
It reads **300** psi
